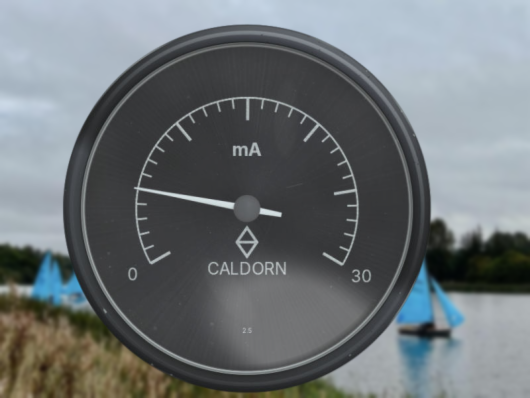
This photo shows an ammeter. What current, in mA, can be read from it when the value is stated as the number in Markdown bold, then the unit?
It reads **5** mA
